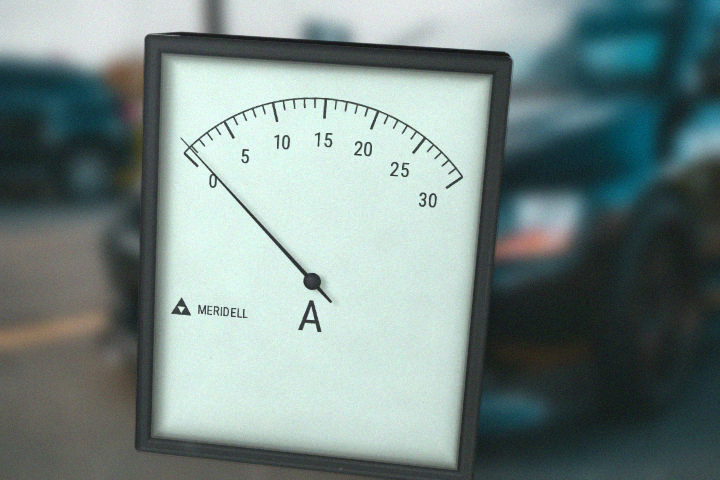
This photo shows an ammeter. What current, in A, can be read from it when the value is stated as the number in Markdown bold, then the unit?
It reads **1** A
